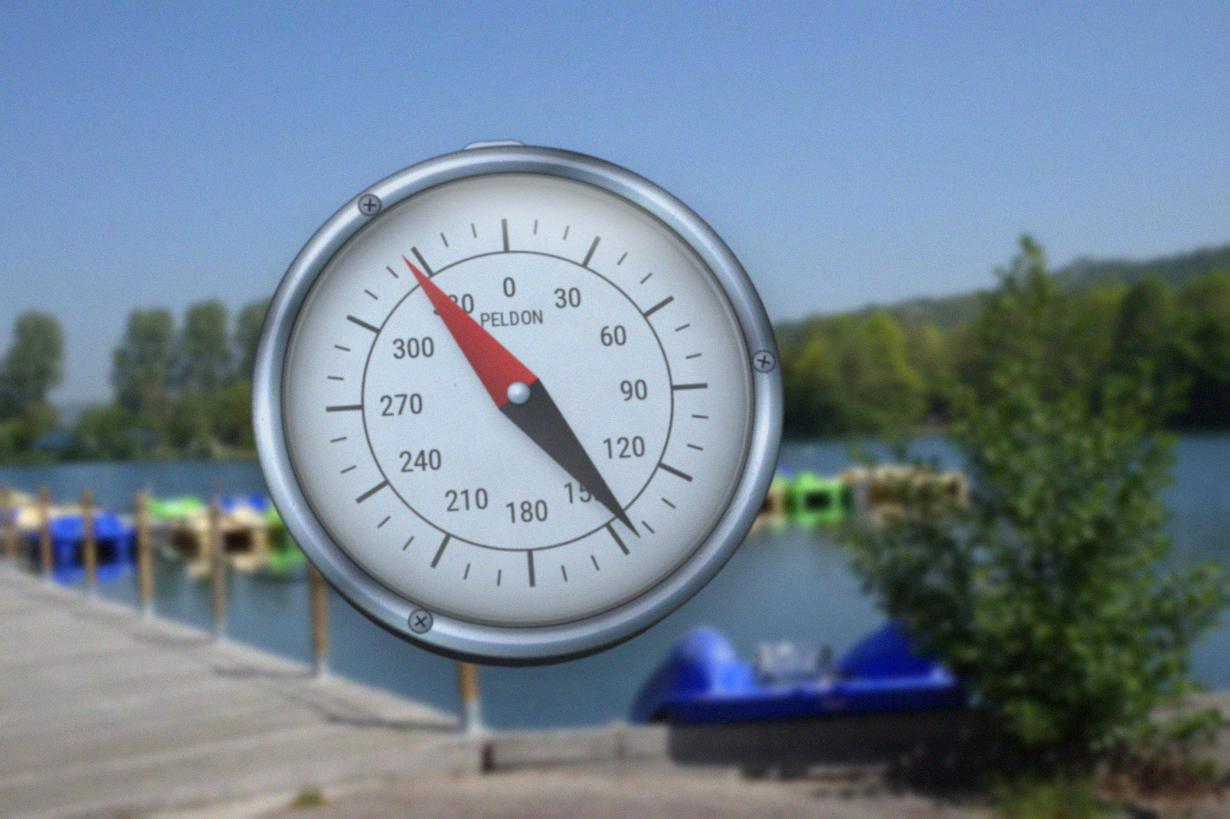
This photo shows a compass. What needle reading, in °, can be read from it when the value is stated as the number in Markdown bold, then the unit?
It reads **325** °
